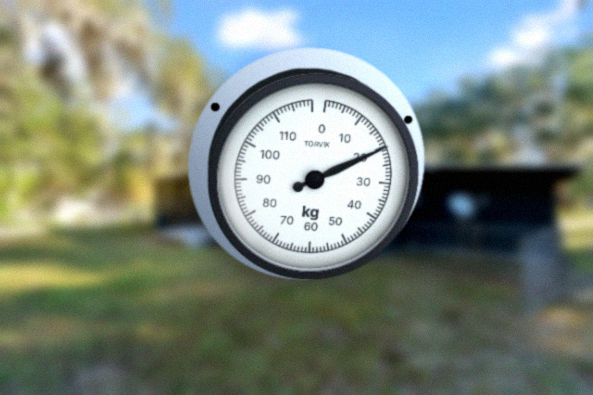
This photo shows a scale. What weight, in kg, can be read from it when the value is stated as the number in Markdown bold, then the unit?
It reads **20** kg
